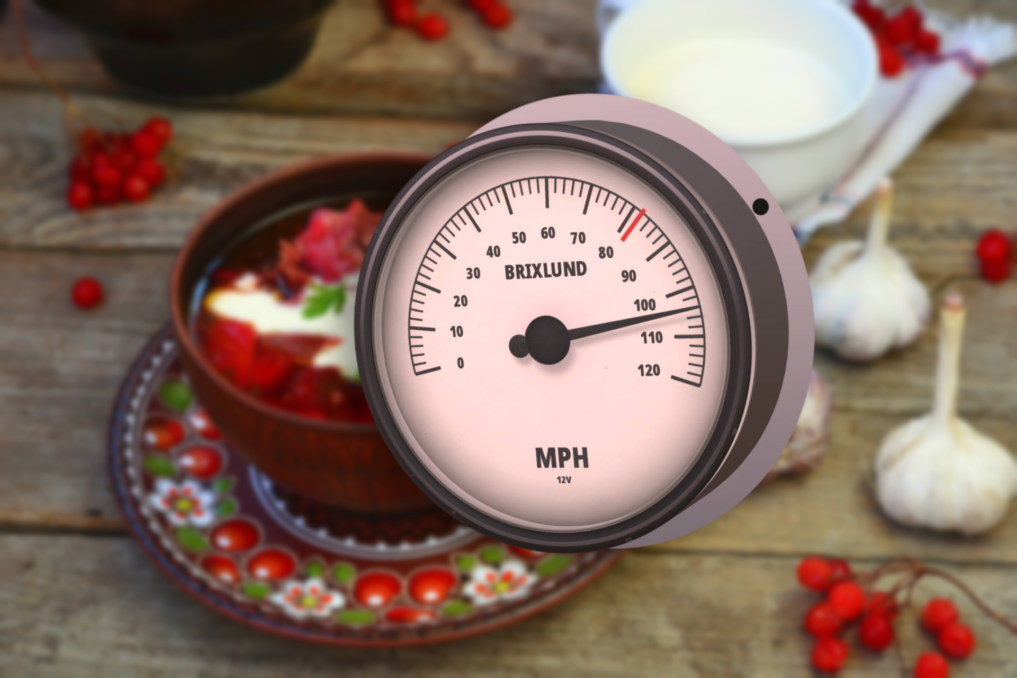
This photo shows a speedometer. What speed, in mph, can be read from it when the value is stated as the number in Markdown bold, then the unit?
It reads **104** mph
